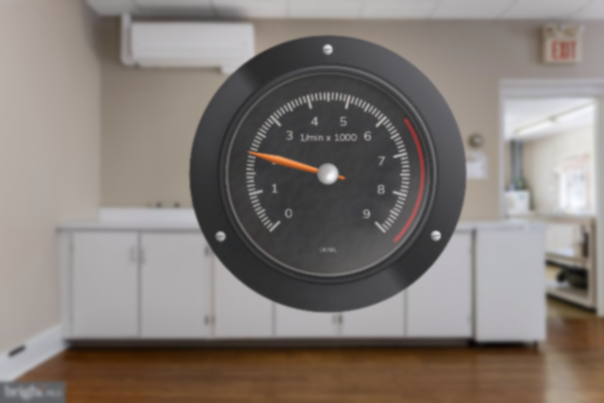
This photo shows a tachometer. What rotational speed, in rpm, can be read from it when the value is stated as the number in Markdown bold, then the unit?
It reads **2000** rpm
